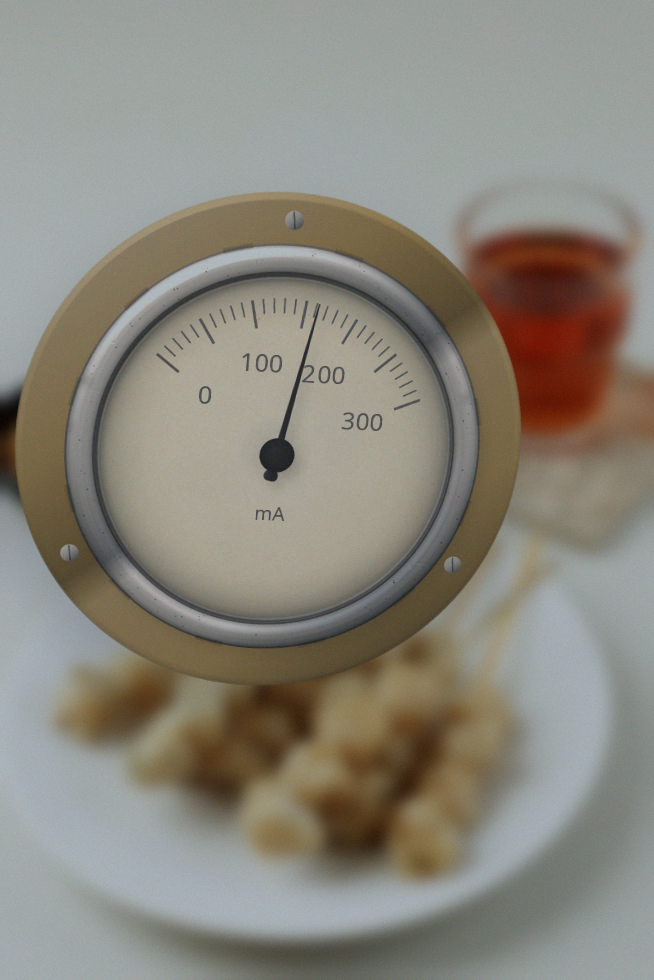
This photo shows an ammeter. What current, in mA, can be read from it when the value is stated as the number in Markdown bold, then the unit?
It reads **160** mA
